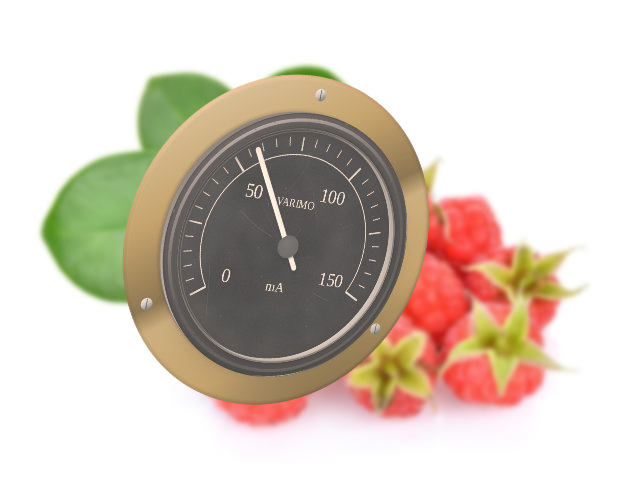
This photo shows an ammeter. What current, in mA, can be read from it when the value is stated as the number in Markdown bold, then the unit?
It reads **57.5** mA
